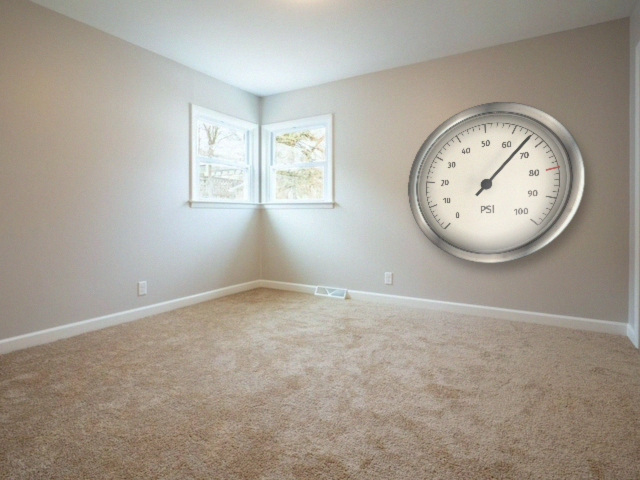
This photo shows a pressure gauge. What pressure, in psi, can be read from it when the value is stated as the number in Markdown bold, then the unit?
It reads **66** psi
